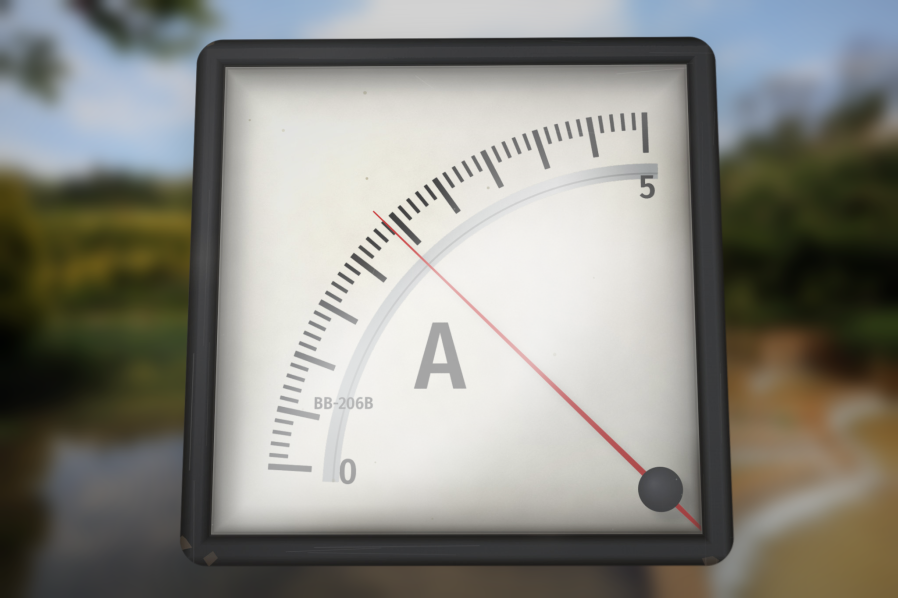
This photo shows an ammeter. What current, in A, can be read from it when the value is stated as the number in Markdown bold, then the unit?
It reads **2.4** A
